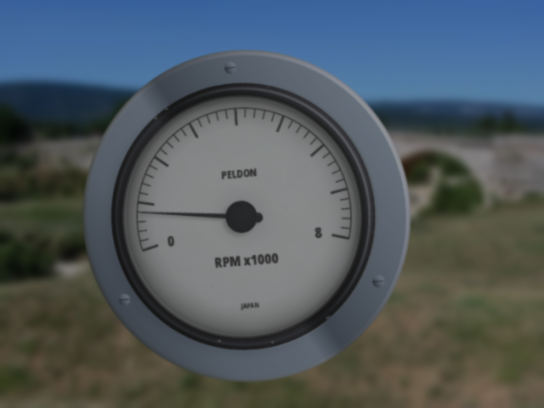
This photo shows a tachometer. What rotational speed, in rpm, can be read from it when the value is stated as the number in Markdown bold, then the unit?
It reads **800** rpm
